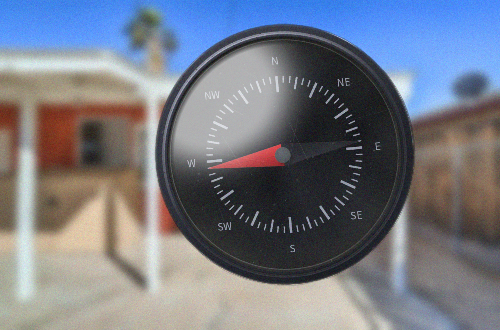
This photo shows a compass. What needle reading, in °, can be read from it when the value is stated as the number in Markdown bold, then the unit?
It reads **265** °
